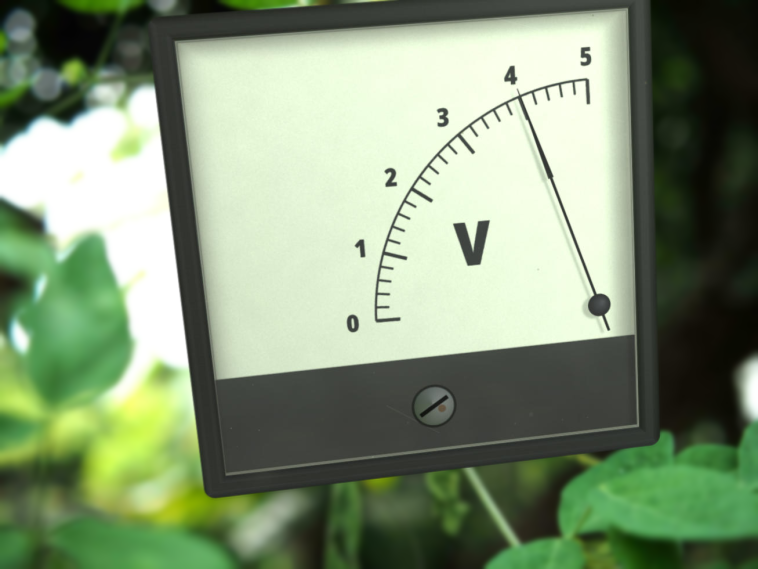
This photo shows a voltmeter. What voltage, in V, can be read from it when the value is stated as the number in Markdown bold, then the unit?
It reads **4** V
